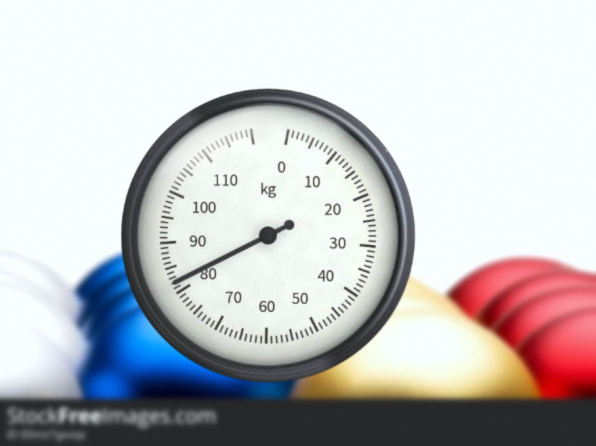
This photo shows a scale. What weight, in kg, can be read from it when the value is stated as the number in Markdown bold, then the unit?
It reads **82** kg
